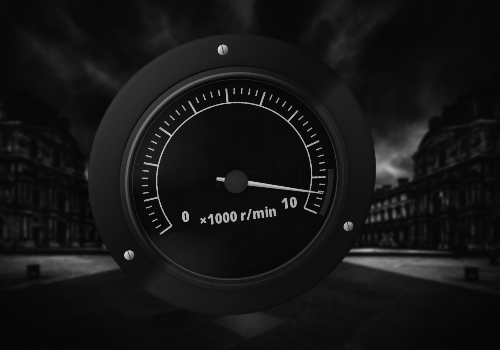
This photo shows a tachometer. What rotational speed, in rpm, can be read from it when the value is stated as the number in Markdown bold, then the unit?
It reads **9400** rpm
